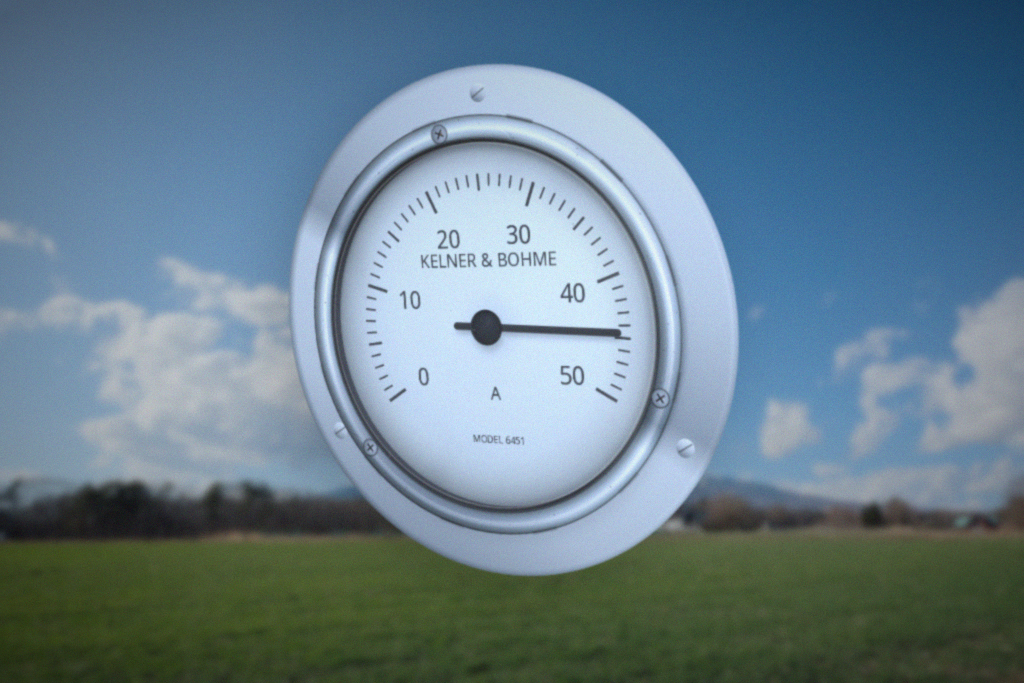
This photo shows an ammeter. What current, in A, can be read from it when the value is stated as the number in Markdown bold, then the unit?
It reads **44.5** A
